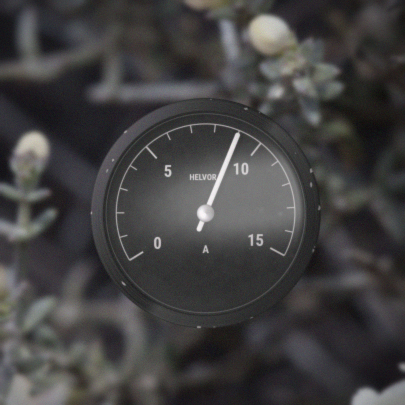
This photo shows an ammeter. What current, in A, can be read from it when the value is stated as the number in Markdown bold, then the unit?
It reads **9** A
